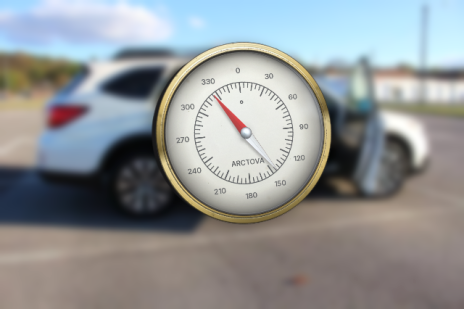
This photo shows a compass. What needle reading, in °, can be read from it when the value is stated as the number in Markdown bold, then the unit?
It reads **325** °
